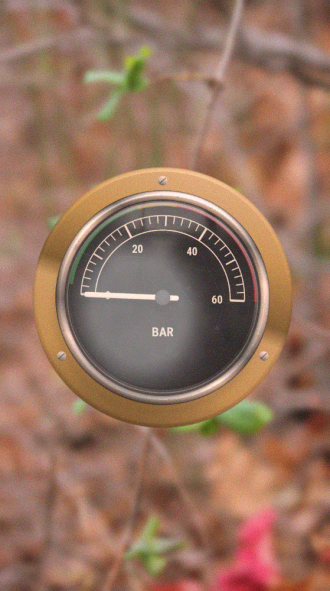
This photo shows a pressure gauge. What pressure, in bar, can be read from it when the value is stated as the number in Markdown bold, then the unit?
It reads **0** bar
